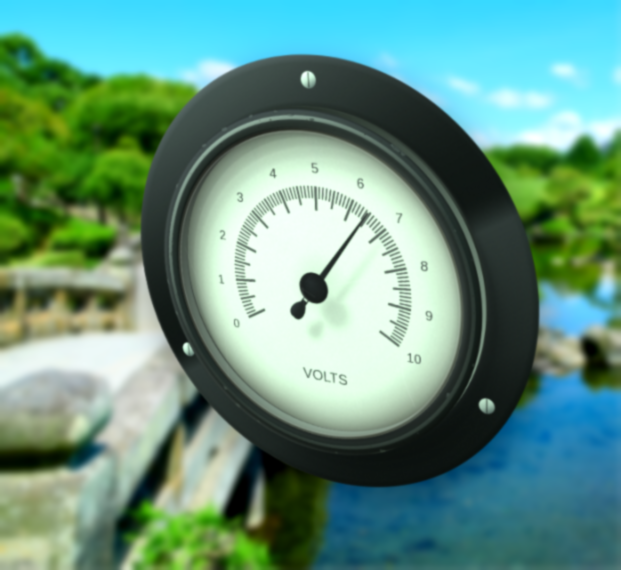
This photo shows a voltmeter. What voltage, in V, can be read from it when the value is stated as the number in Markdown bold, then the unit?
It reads **6.5** V
